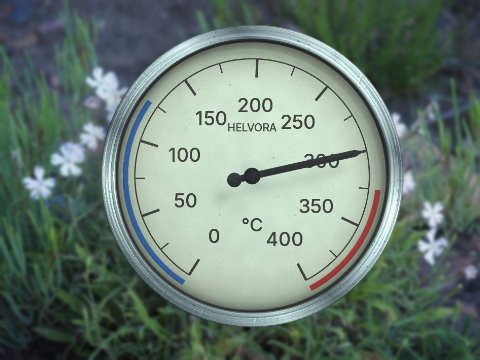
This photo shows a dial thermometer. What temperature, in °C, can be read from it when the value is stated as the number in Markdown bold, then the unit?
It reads **300** °C
